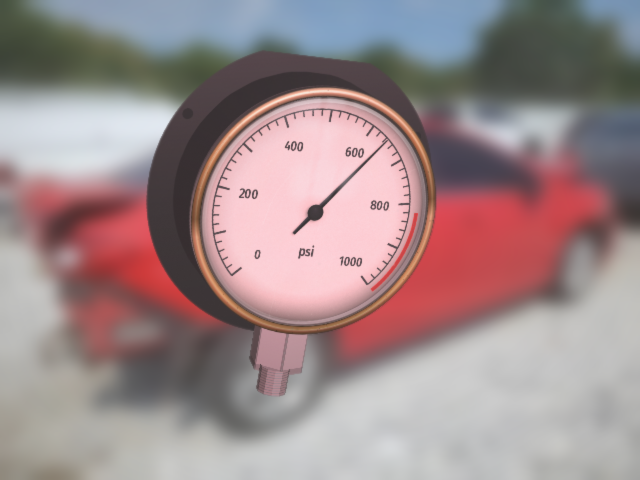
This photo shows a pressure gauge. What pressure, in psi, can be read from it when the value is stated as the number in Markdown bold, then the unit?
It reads **640** psi
